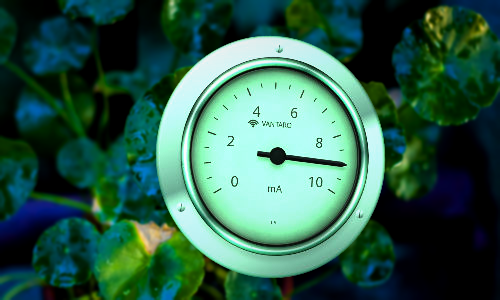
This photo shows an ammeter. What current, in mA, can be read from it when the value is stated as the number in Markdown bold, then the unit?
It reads **9** mA
